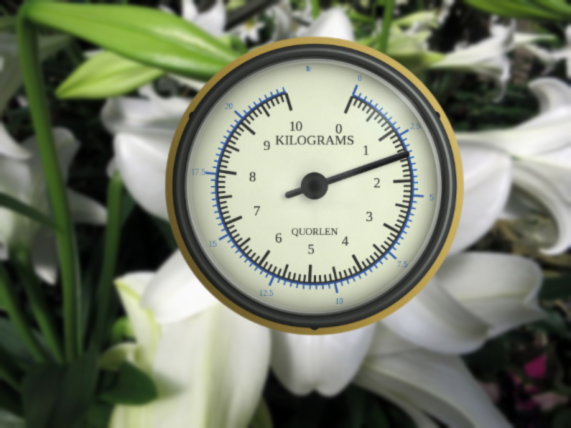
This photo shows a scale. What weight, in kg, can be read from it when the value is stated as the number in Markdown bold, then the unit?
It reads **1.5** kg
